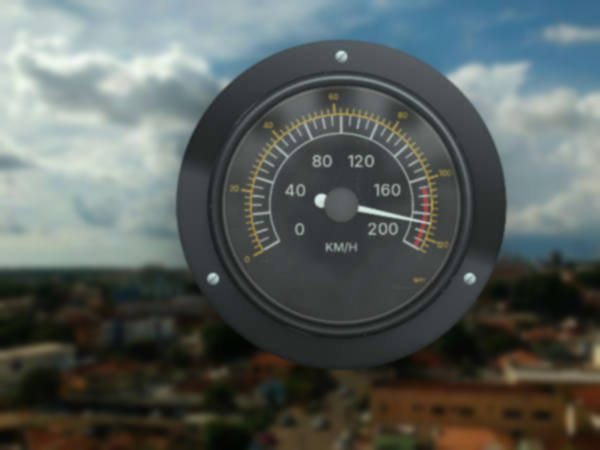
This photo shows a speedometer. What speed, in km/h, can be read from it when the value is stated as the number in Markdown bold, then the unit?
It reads **185** km/h
